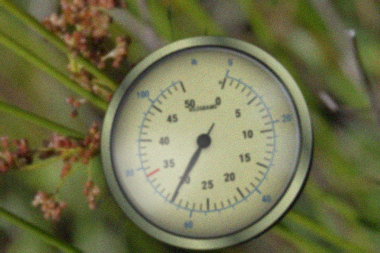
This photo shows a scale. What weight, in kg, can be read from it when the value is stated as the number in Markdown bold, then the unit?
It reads **30** kg
